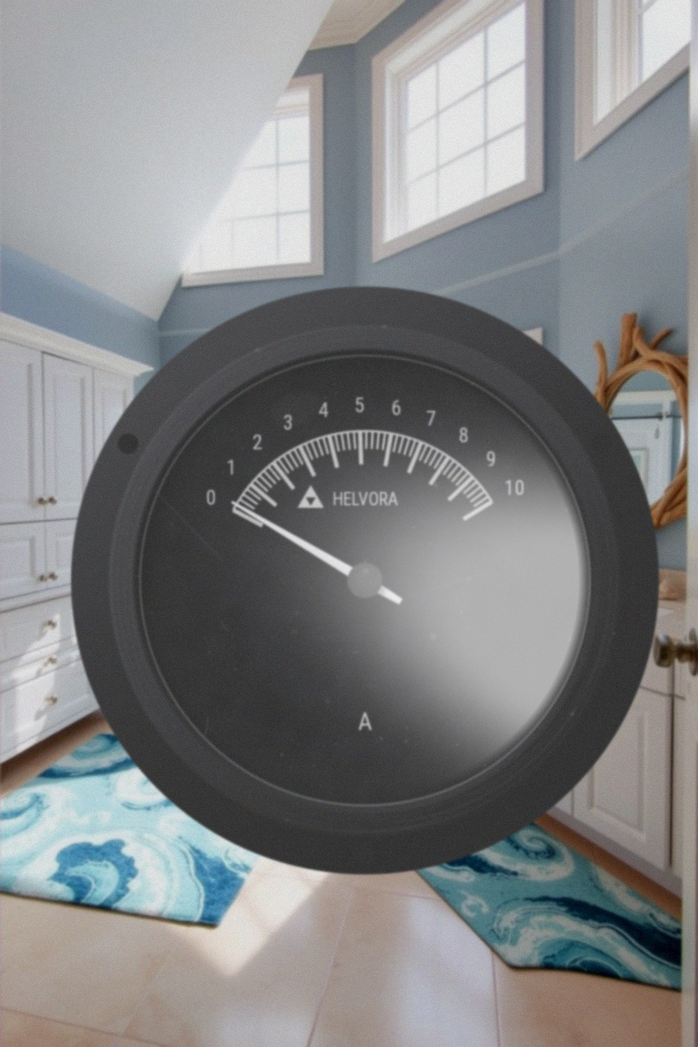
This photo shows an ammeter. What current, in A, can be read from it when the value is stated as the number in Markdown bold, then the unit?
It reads **0.2** A
